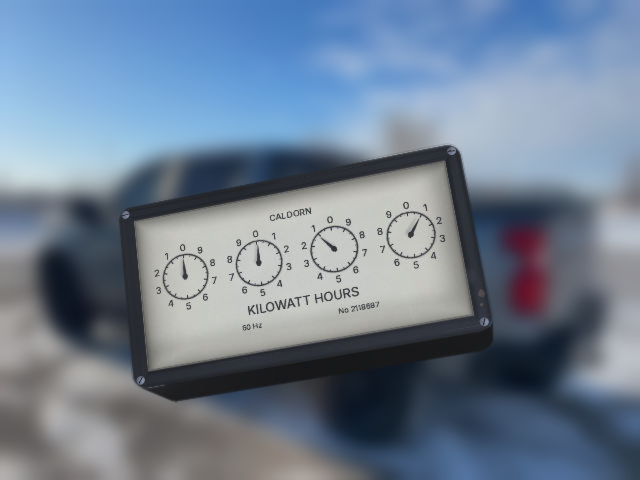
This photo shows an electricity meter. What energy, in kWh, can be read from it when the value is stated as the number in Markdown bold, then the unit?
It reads **11** kWh
